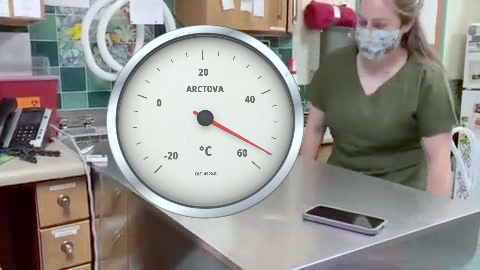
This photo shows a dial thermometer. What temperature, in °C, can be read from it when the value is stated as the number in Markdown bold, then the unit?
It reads **56** °C
